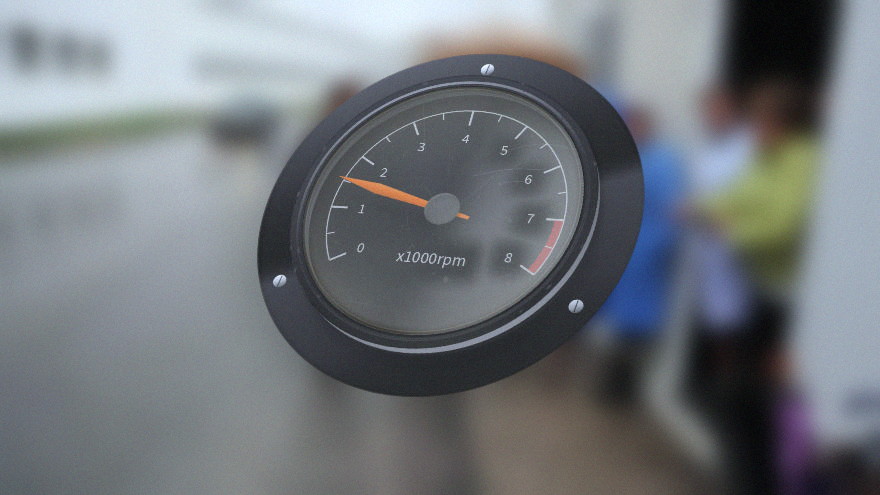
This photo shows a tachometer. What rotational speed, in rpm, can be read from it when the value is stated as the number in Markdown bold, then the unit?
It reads **1500** rpm
